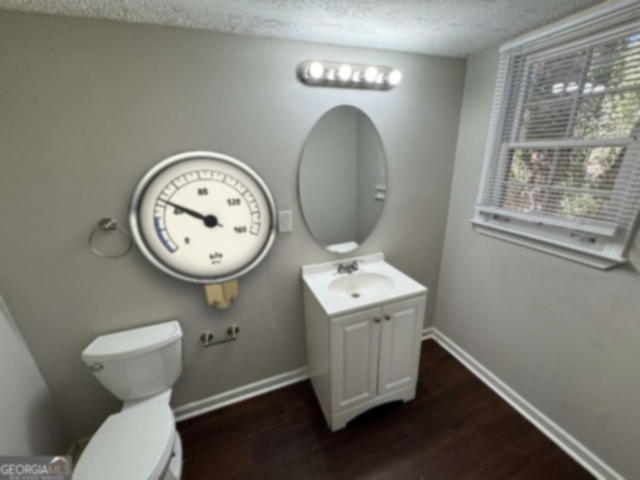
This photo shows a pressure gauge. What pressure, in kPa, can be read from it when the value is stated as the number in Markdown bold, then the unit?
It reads **45** kPa
